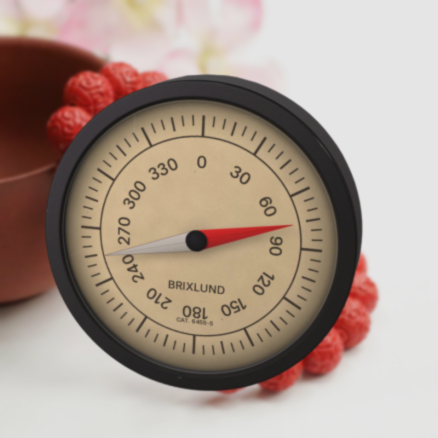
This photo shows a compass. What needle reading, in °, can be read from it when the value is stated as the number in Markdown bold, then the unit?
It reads **75** °
